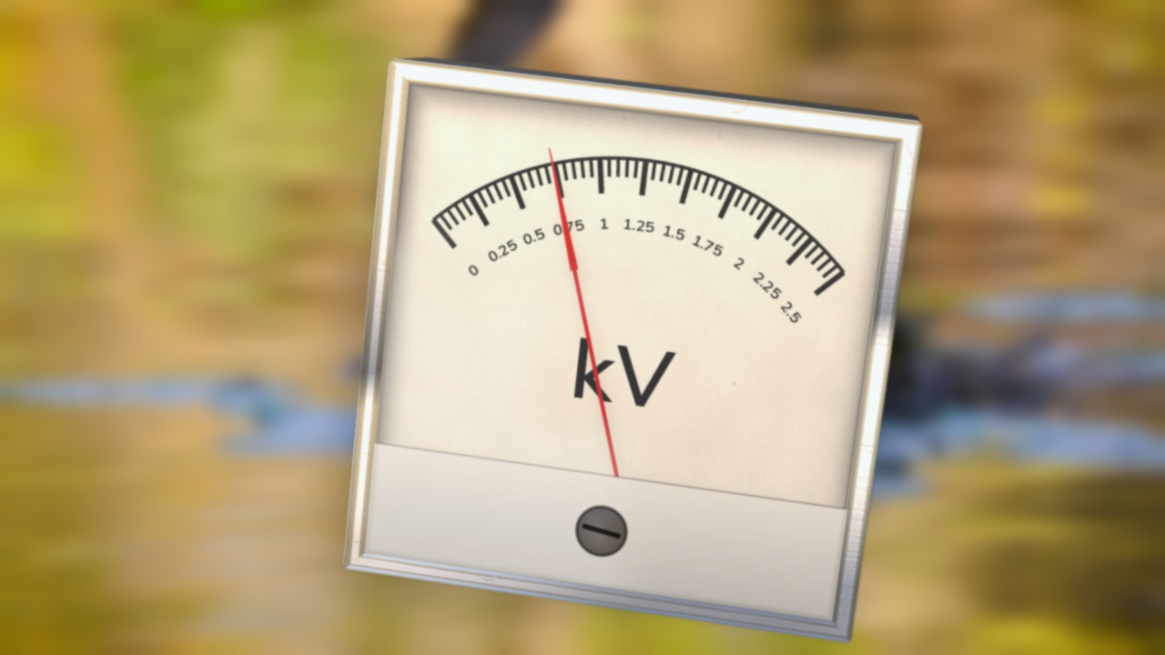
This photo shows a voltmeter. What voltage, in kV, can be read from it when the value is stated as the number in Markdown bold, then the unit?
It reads **0.75** kV
